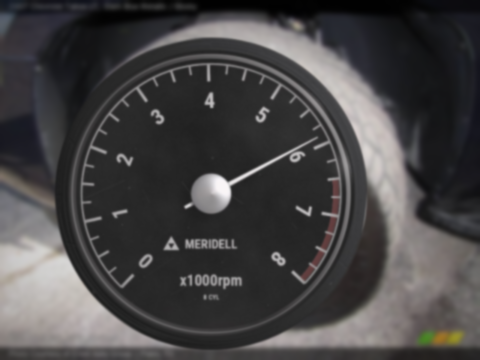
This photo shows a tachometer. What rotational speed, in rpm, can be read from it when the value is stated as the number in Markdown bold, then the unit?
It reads **5875** rpm
